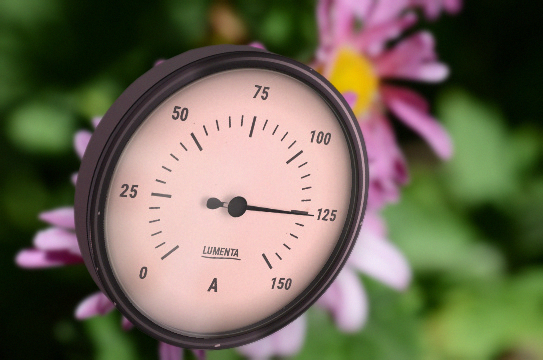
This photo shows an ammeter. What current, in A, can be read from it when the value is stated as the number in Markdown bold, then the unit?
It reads **125** A
